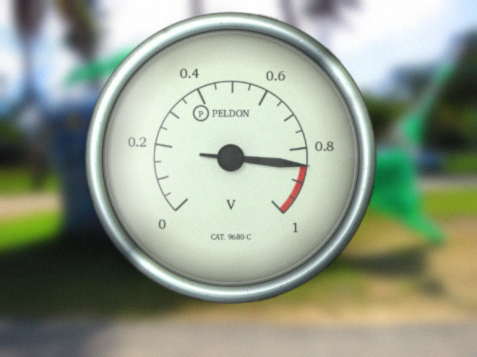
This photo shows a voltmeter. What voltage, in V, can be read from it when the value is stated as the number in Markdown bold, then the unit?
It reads **0.85** V
